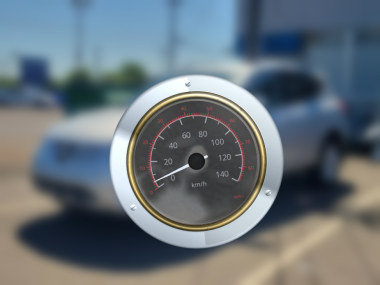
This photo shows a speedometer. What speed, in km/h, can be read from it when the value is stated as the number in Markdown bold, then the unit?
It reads **5** km/h
